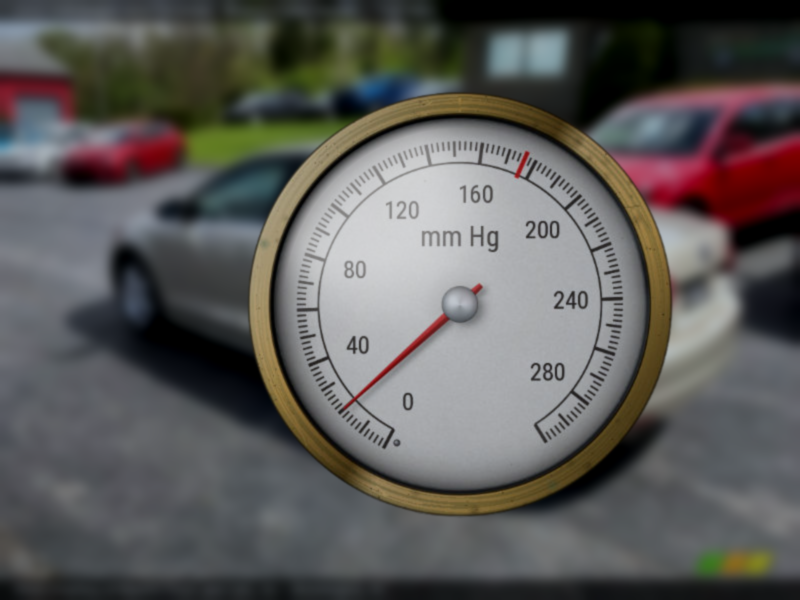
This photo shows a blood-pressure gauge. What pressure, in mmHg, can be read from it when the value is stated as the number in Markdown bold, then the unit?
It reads **20** mmHg
